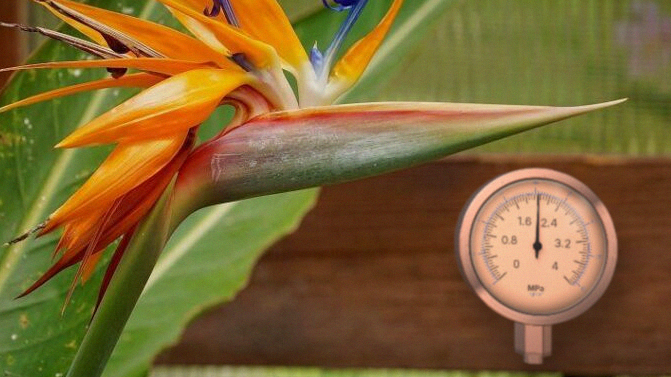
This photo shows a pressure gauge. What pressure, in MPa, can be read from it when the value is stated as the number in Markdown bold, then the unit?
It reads **2** MPa
